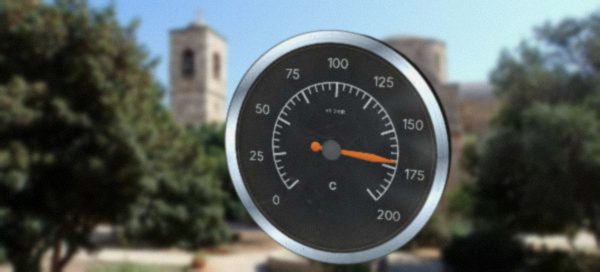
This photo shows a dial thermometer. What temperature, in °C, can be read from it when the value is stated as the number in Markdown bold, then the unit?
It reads **170** °C
